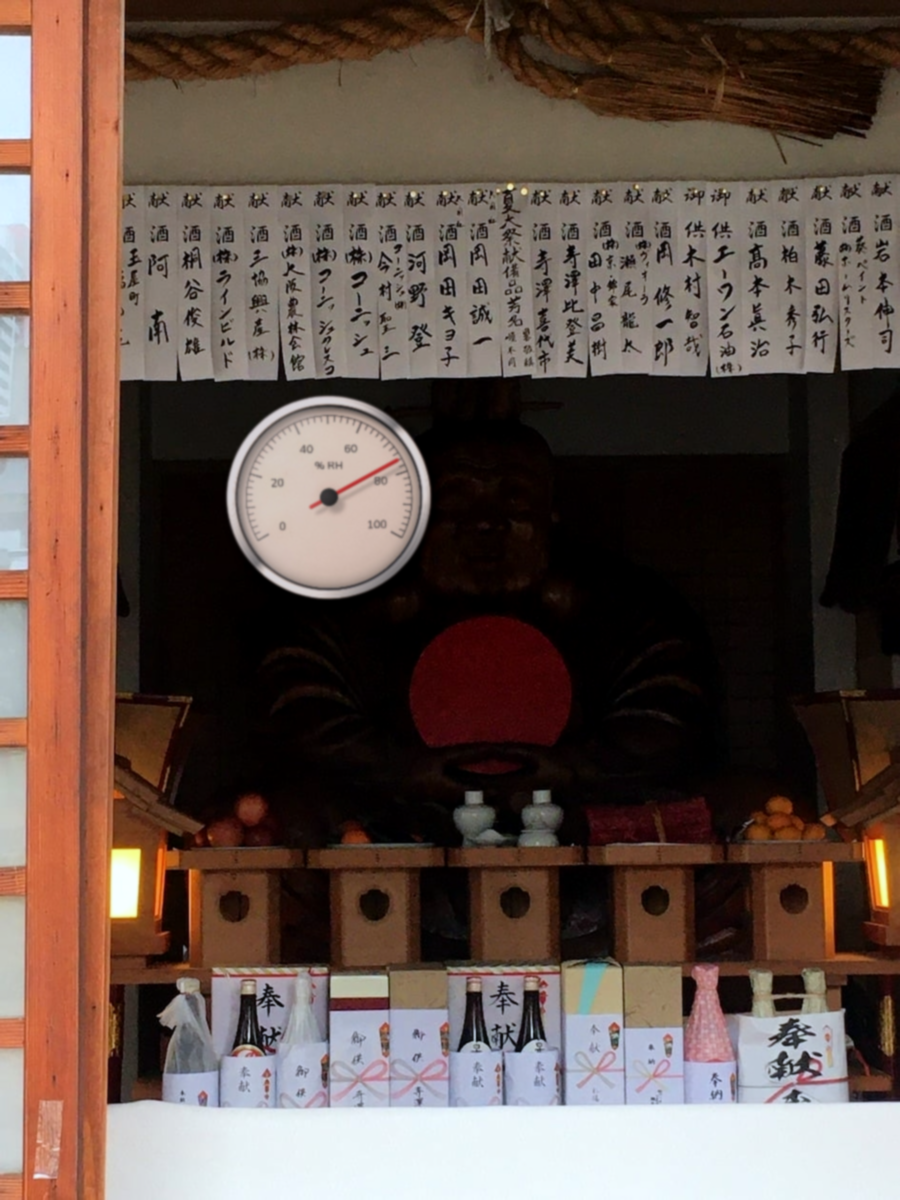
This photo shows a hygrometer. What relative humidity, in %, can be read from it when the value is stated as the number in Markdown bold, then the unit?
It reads **76** %
